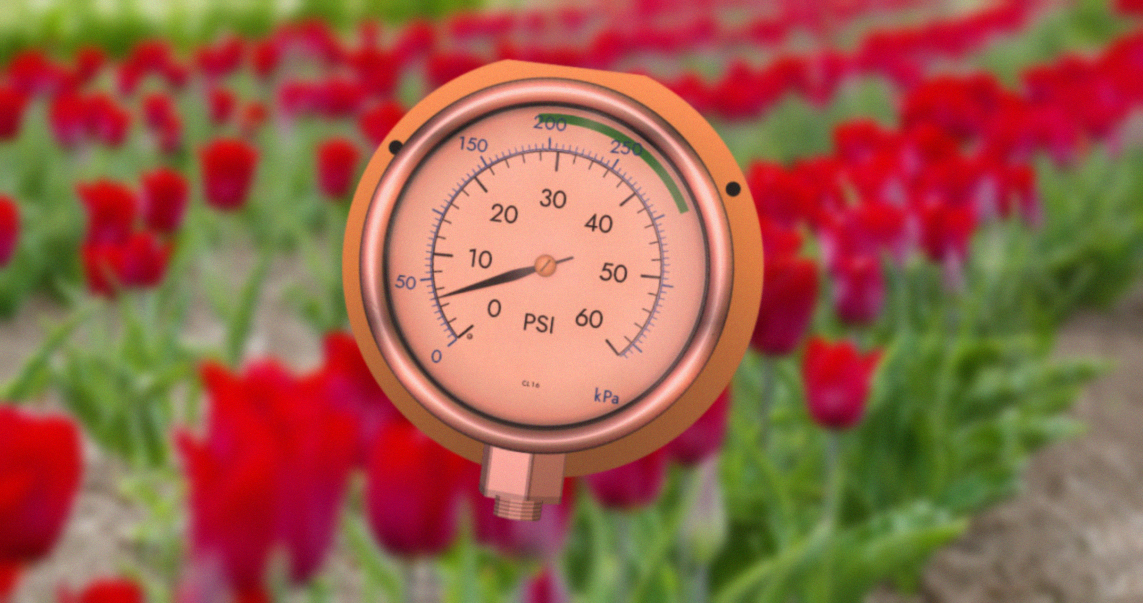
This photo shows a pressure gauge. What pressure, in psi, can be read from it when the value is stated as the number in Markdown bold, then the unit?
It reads **5** psi
